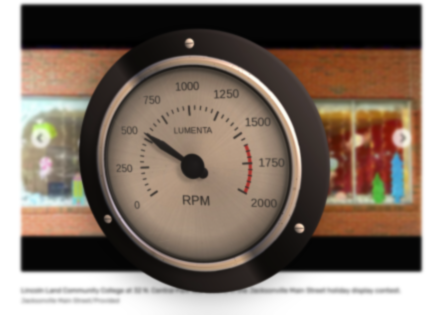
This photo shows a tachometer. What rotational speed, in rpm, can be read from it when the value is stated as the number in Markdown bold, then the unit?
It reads **550** rpm
